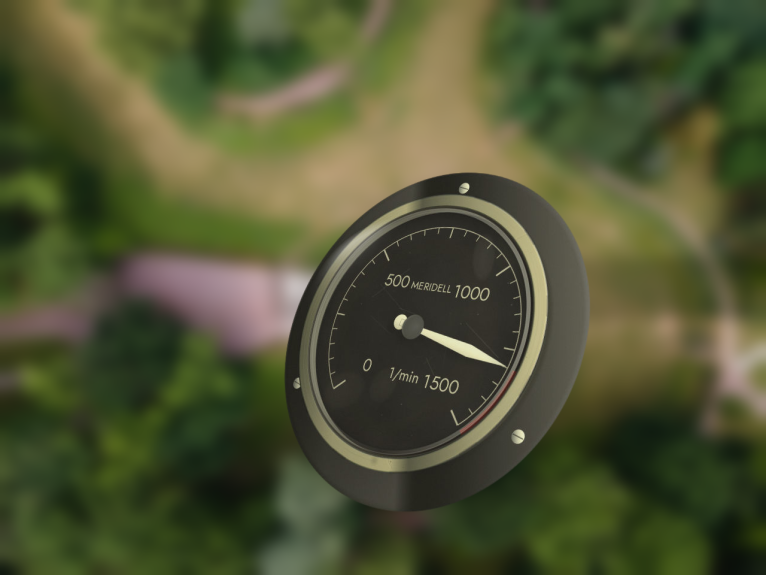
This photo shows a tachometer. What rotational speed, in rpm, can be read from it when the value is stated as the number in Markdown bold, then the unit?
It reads **1300** rpm
